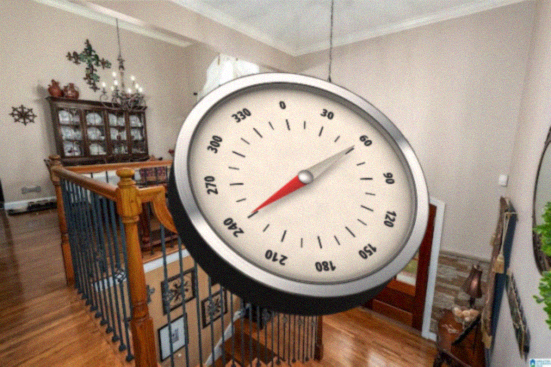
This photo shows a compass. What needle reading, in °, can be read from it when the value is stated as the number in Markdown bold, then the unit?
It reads **240** °
